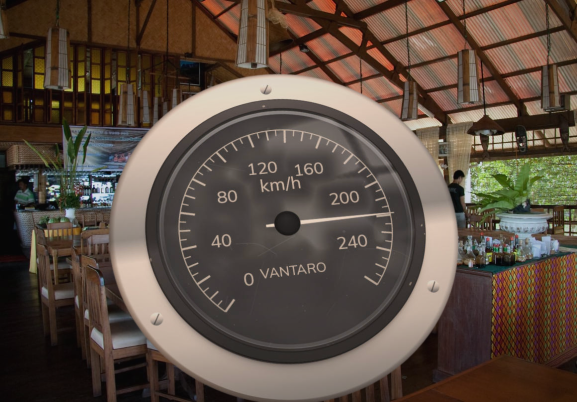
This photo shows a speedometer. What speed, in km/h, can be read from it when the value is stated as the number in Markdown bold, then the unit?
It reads **220** km/h
